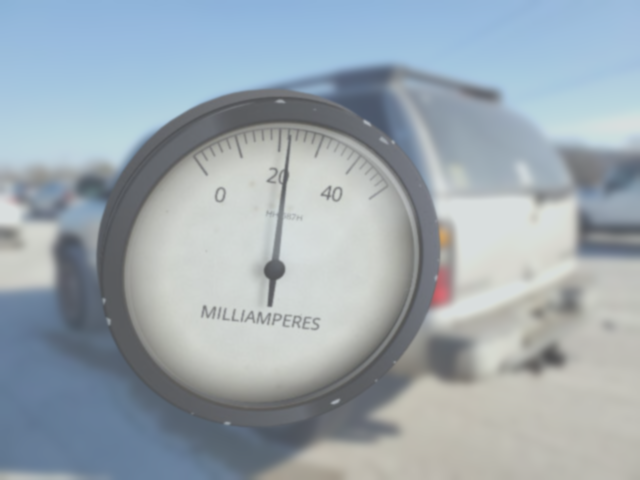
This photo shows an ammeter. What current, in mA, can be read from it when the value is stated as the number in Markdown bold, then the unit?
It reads **22** mA
